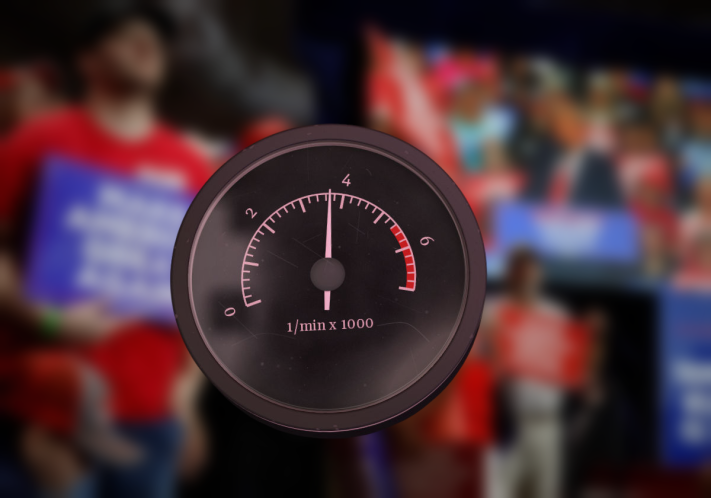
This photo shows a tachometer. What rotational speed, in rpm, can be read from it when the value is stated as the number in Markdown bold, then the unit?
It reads **3700** rpm
